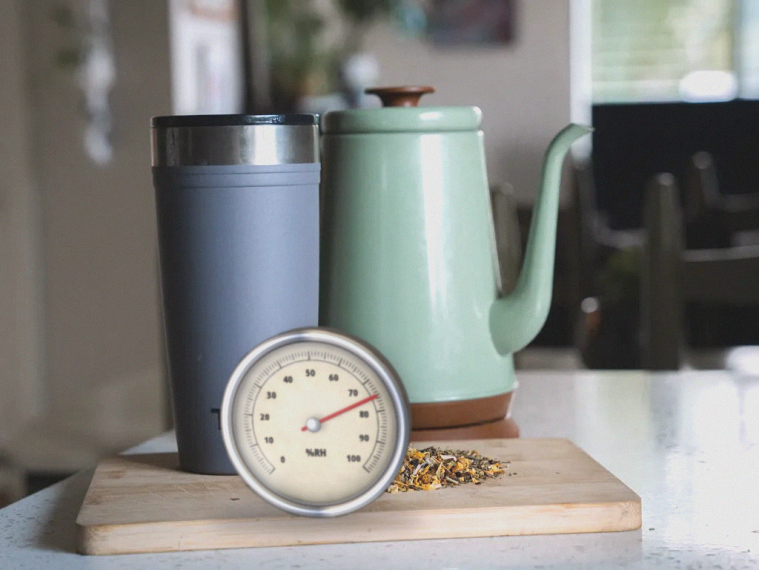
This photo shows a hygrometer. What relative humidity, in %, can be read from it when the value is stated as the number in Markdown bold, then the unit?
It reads **75** %
